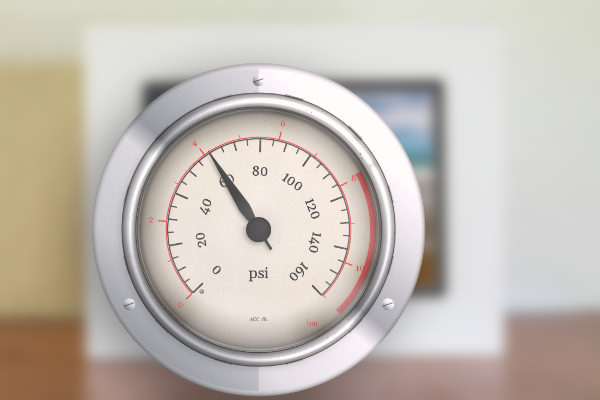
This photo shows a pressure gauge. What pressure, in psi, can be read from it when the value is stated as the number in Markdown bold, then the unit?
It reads **60** psi
